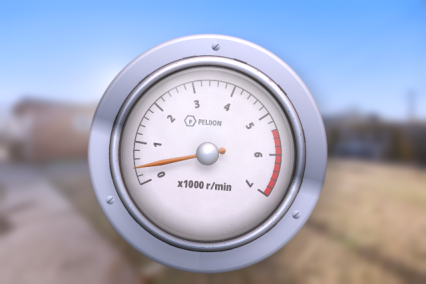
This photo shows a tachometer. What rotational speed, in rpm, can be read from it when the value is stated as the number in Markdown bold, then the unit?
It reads **400** rpm
